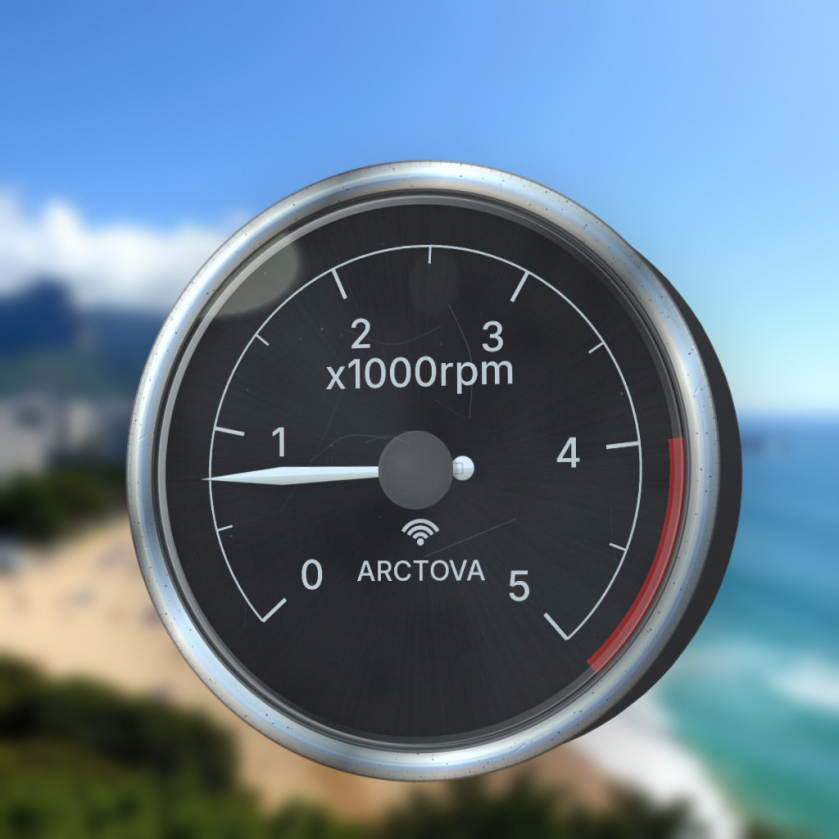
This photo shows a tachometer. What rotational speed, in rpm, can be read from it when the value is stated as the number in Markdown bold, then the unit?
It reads **750** rpm
